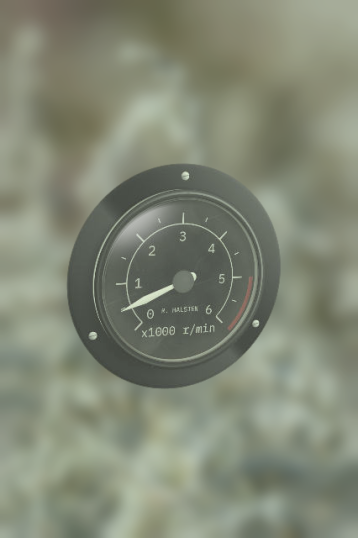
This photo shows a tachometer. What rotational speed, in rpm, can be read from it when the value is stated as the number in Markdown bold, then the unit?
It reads **500** rpm
